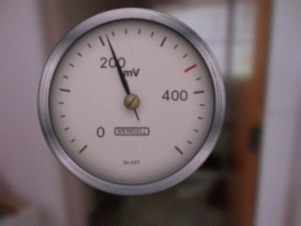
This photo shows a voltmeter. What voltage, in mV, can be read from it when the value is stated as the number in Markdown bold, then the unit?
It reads **210** mV
